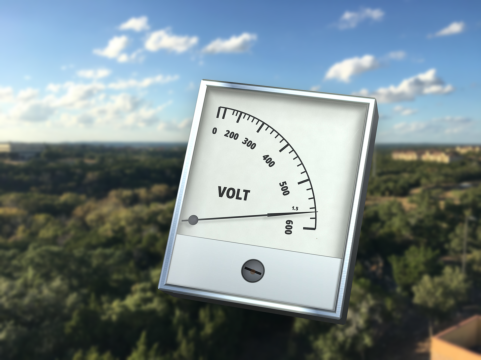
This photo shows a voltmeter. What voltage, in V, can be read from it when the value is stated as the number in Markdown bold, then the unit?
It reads **570** V
